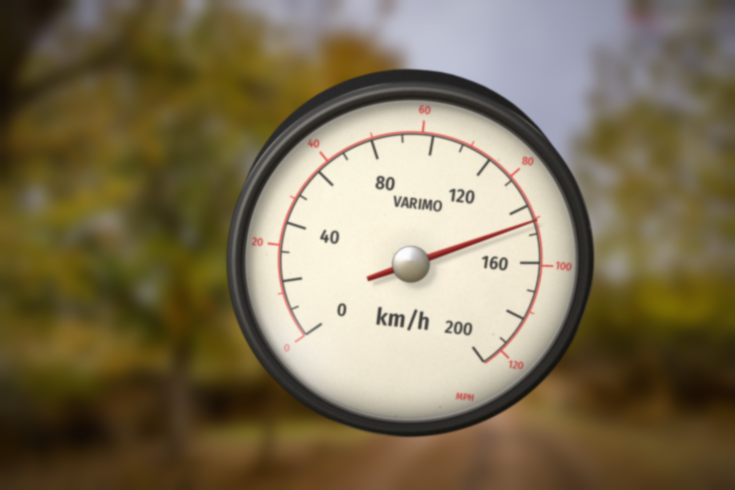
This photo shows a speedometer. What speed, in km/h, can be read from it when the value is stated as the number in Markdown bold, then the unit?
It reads **145** km/h
